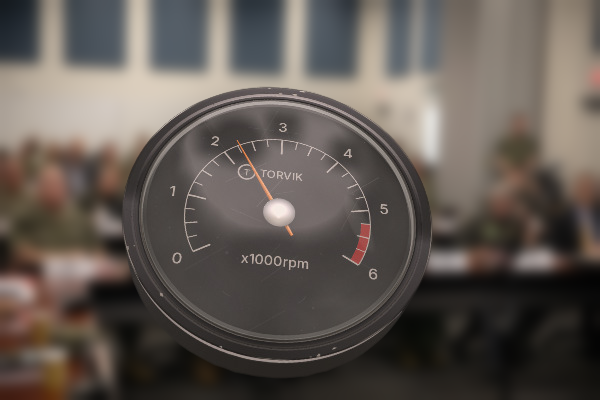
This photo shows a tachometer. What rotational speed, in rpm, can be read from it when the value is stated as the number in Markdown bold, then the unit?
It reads **2250** rpm
